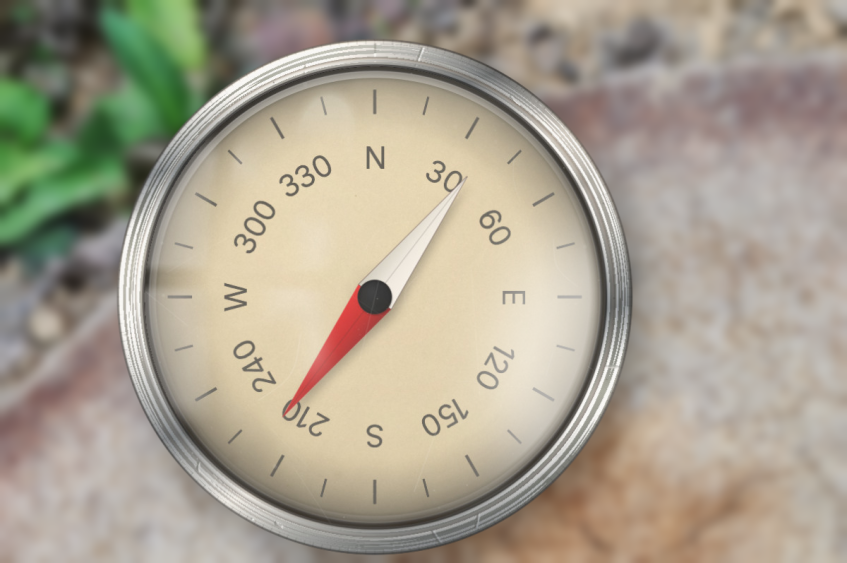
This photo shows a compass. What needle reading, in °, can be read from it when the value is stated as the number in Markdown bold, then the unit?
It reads **217.5** °
